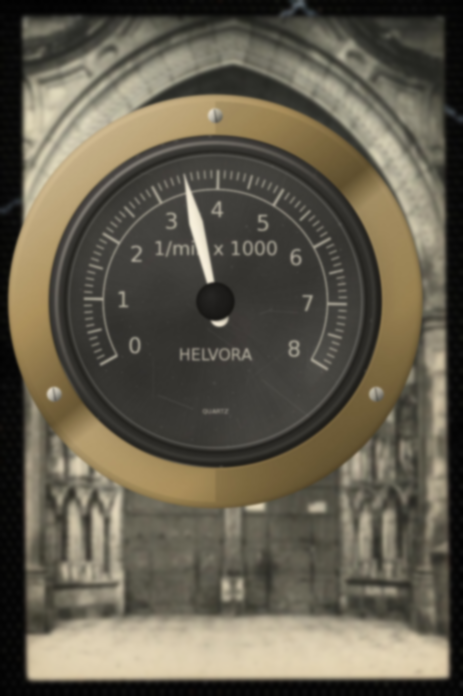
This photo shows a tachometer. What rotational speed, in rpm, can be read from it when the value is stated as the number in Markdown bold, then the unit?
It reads **3500** rpm
